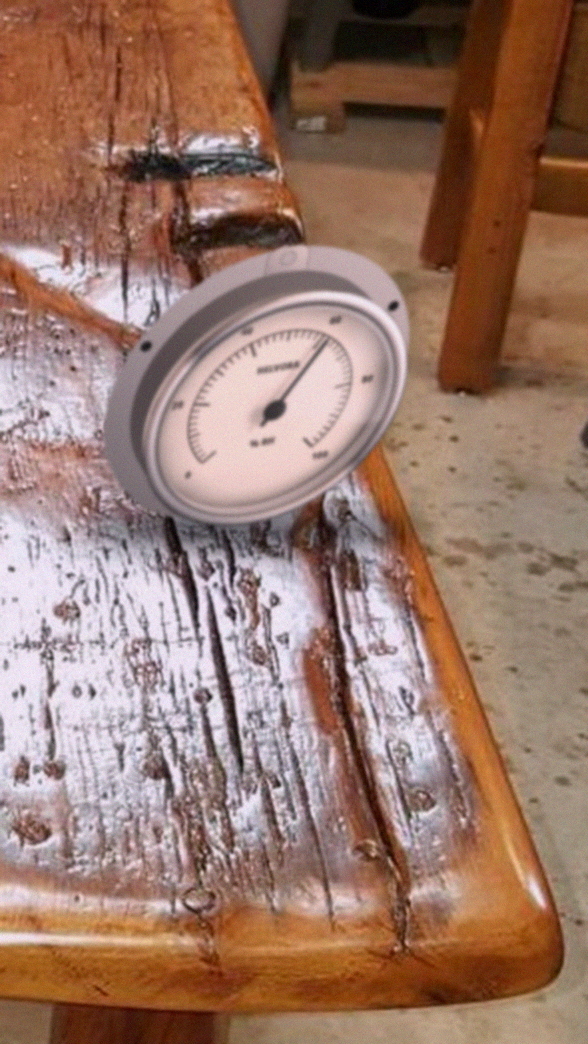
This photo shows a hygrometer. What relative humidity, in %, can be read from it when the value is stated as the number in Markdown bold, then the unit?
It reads **60** %
